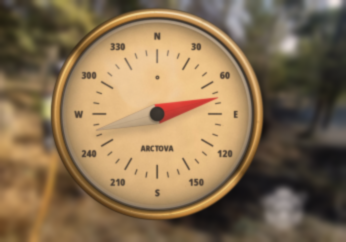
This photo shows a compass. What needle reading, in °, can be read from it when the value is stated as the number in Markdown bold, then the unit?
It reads **75** °
